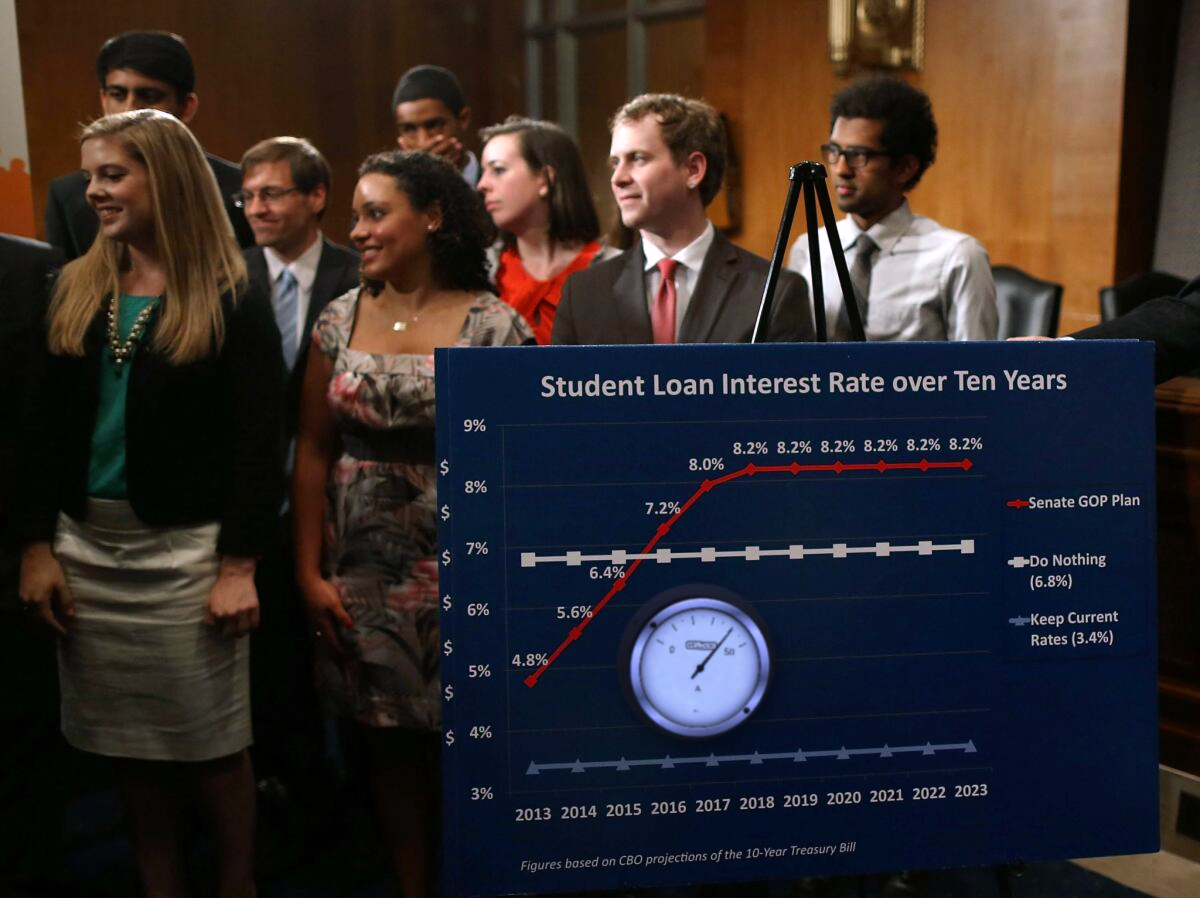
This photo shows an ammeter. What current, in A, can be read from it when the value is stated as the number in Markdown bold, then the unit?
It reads **40** A
